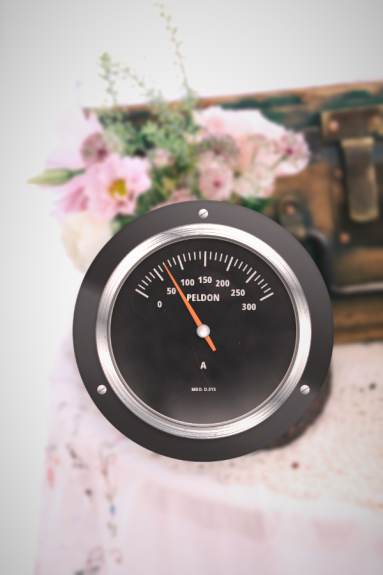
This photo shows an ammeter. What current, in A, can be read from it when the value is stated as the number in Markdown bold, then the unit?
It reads **70** A
